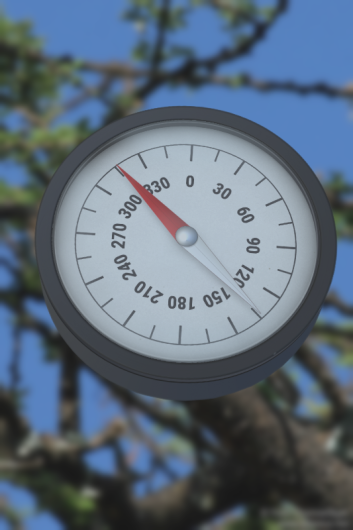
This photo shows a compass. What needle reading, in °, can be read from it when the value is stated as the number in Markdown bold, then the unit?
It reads **315** °
